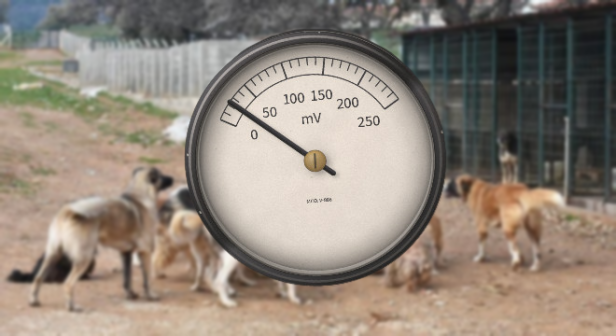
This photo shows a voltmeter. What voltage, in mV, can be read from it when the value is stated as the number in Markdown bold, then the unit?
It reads **25** mV
